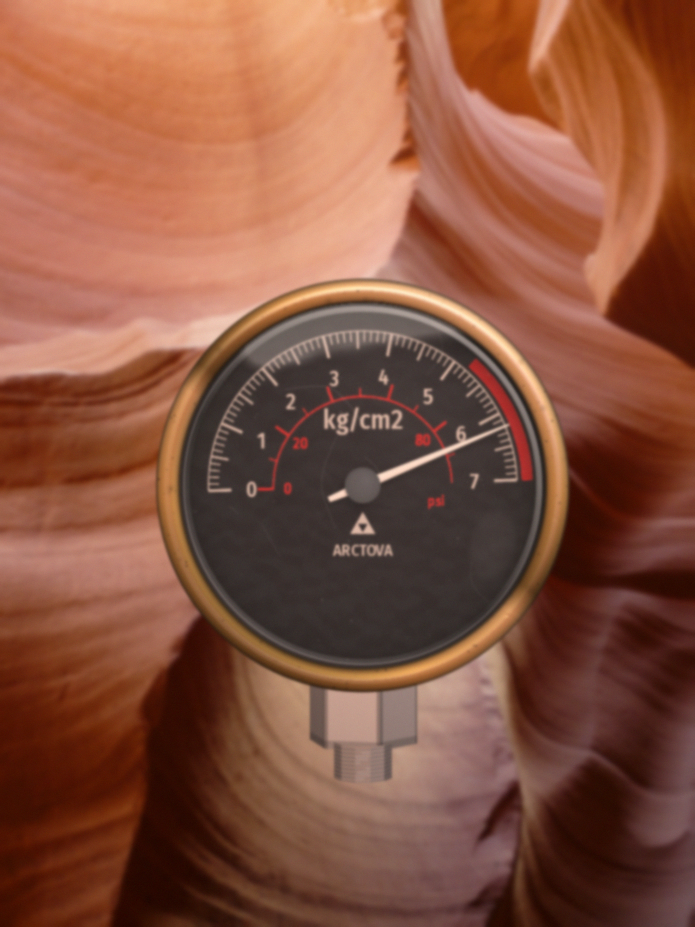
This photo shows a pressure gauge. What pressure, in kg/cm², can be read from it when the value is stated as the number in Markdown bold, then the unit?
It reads **6.2** kg/cm²
